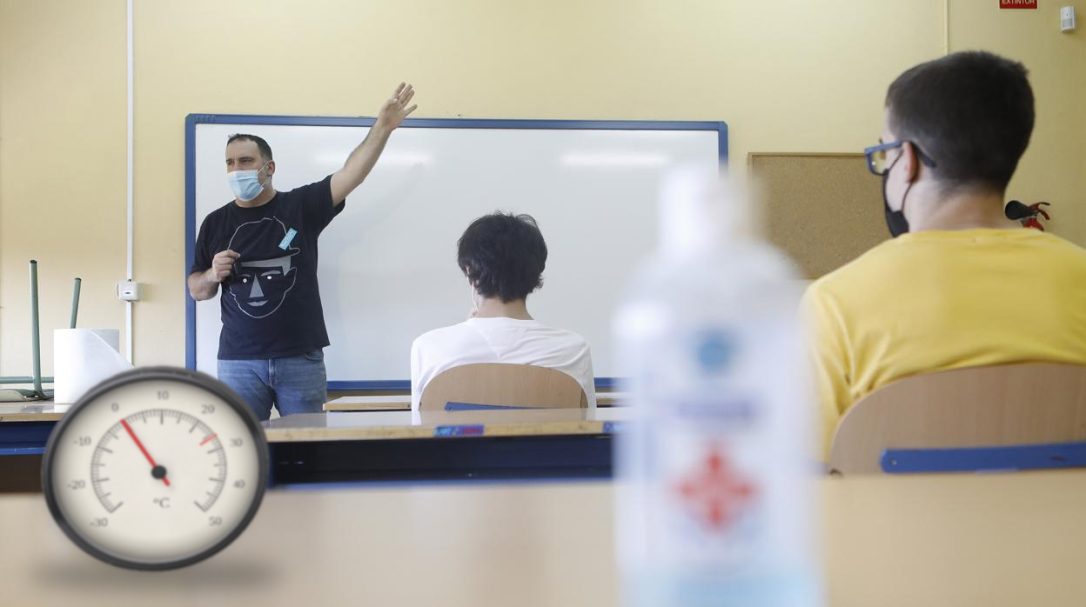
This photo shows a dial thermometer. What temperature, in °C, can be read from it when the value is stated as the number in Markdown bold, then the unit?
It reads **0** °C
